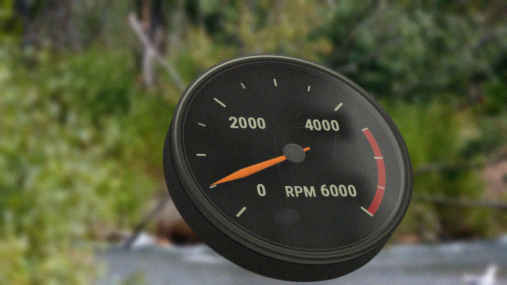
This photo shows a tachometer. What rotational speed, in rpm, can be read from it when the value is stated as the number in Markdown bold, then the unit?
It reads **500** rpm
